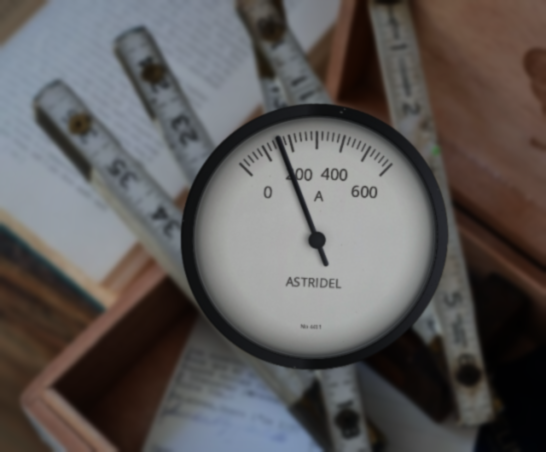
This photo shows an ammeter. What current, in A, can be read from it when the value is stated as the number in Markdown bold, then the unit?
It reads **160** A
